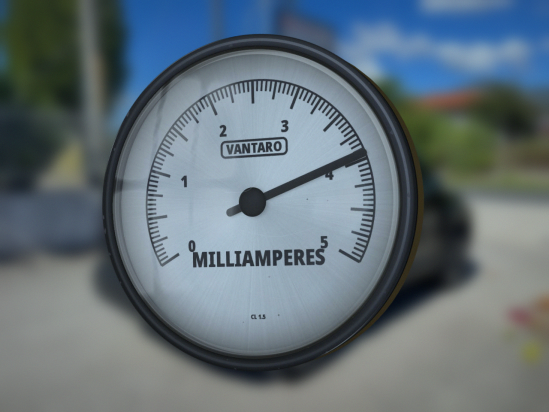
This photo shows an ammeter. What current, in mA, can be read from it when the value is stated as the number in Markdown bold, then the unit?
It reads **3.95** mA
